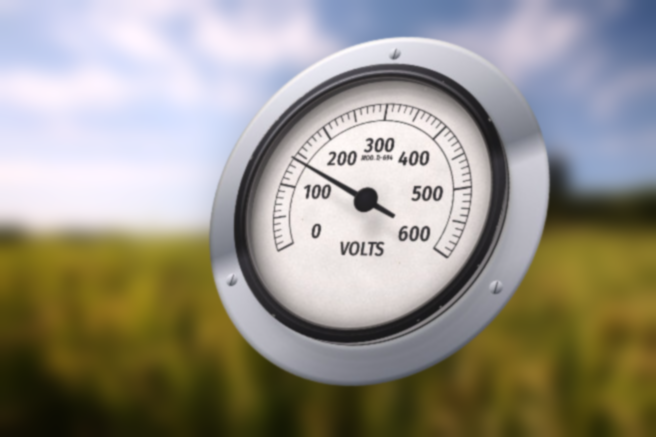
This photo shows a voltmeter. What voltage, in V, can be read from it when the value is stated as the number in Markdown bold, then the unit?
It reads **140** V
